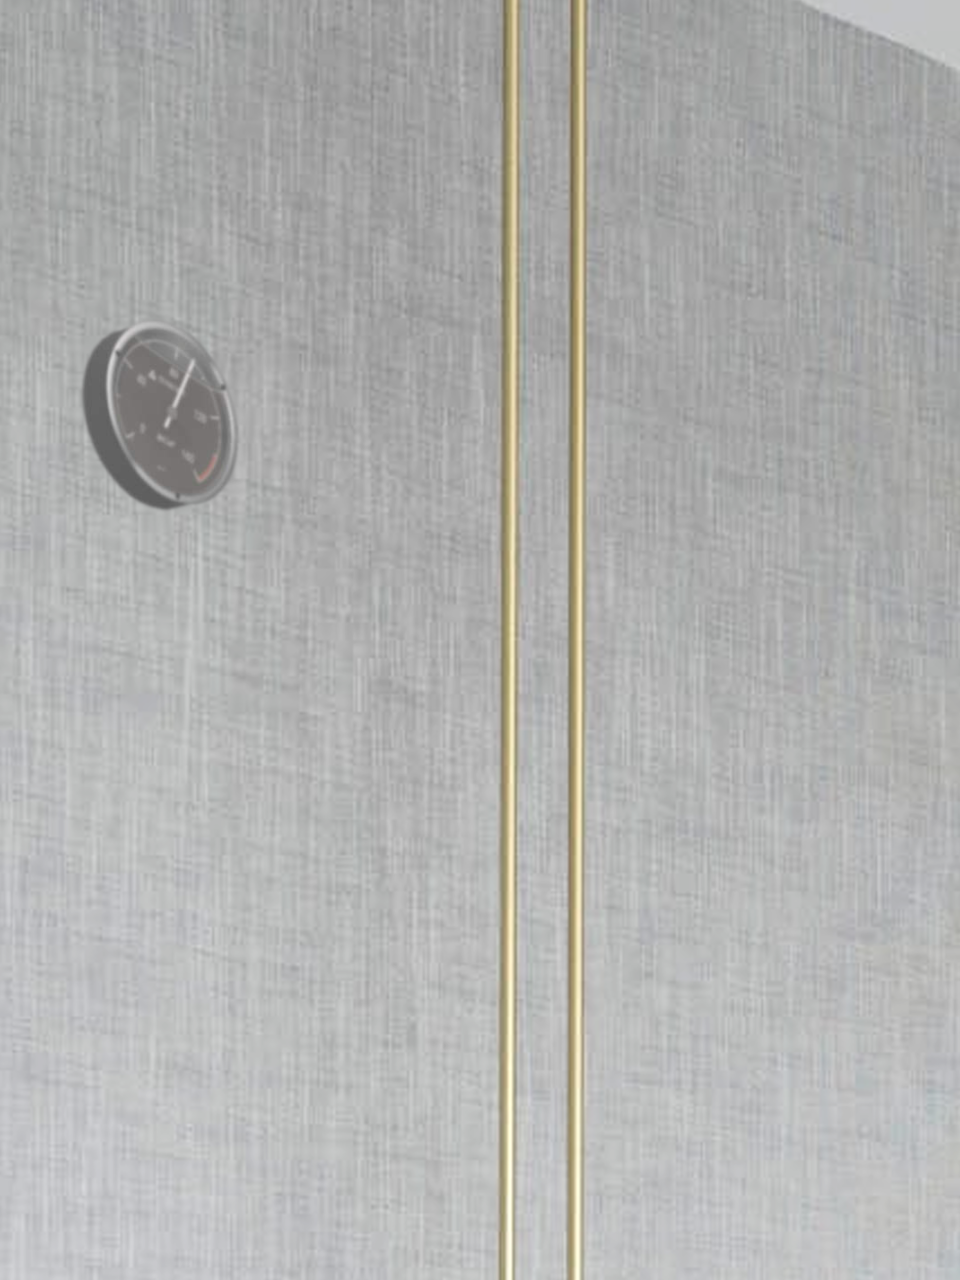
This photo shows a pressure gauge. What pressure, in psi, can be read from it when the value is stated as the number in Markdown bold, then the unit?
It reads **90** psi
